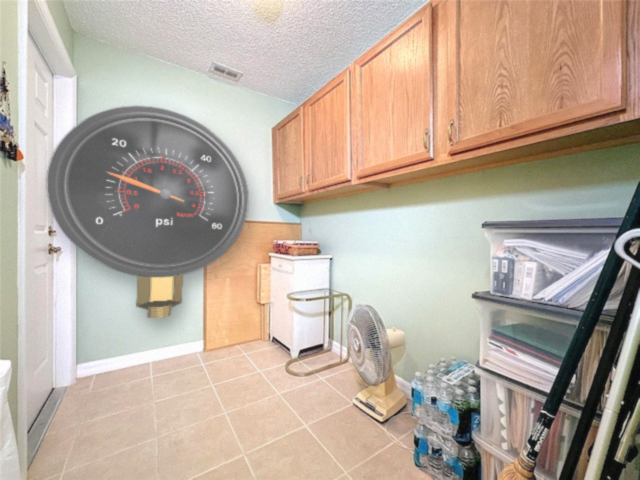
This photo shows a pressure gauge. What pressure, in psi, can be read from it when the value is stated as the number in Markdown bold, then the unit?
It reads **12** psi
